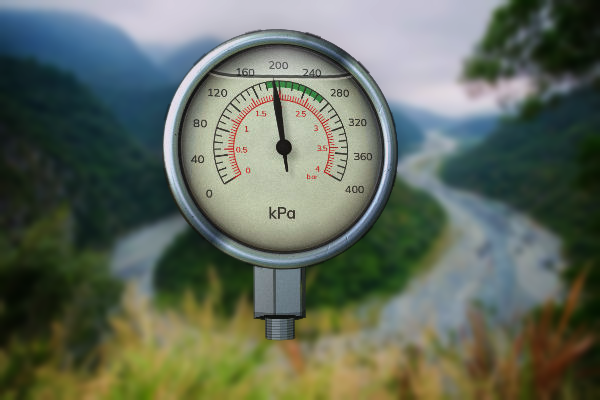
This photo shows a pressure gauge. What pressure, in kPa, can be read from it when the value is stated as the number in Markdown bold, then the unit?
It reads **190** kPa
